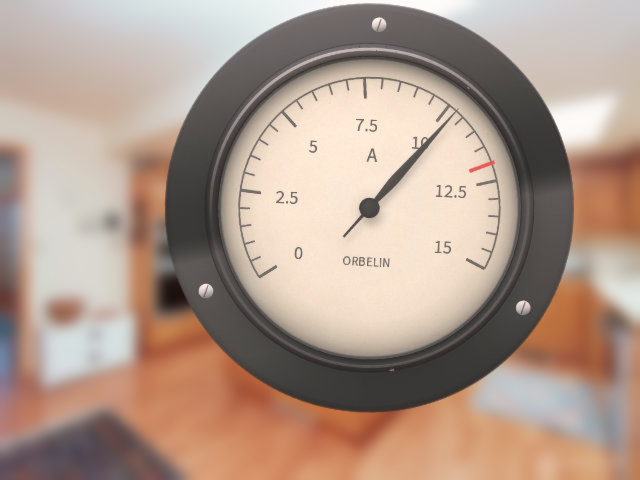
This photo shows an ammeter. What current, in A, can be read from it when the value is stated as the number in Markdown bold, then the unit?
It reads **10.25** A
